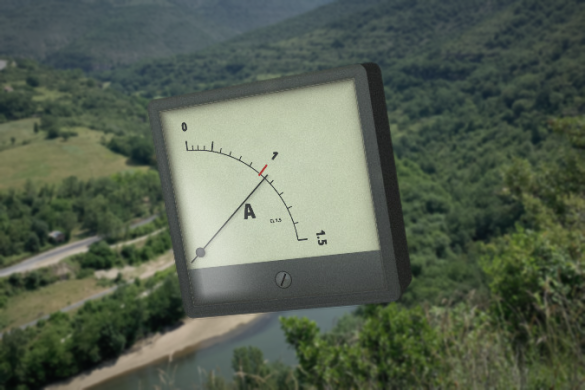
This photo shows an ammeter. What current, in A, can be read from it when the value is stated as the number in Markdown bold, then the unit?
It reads **1.05** A
